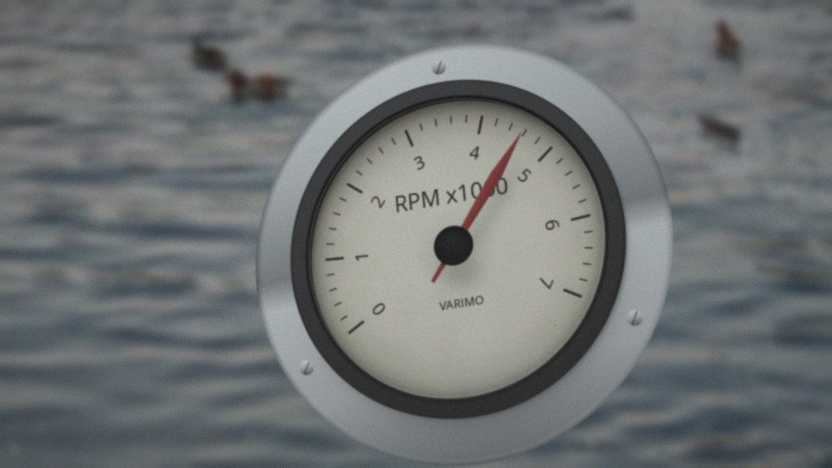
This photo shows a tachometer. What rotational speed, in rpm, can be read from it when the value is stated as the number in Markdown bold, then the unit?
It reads **4600** rpm
